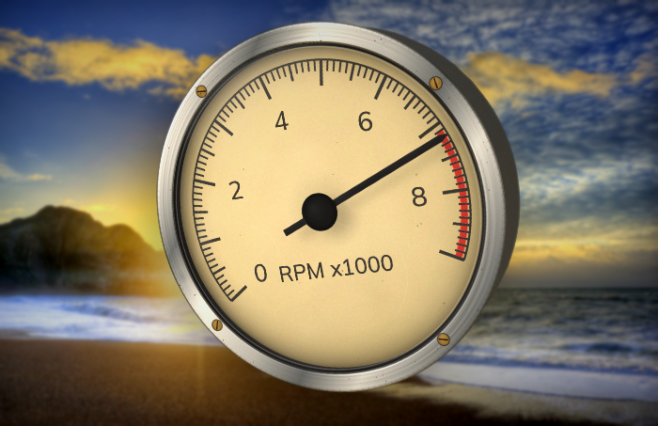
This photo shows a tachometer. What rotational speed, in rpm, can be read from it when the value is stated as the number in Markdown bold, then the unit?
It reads **7200** rpm
